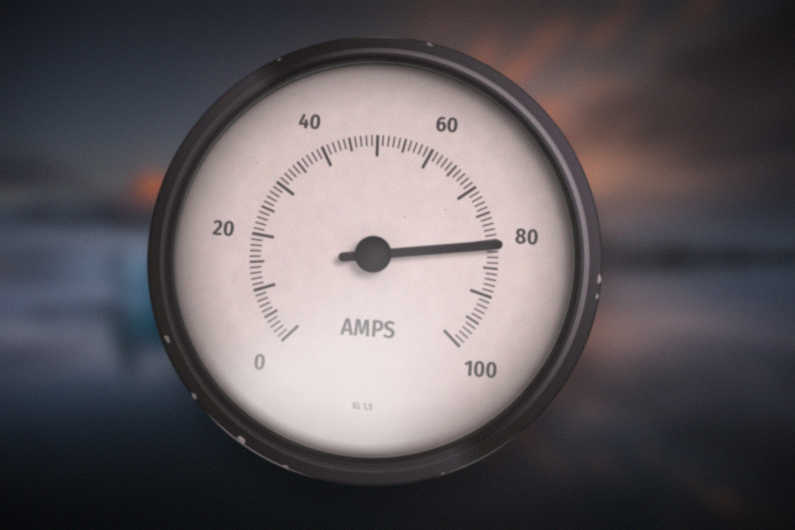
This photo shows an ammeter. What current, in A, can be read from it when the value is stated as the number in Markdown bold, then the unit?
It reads **81** A
